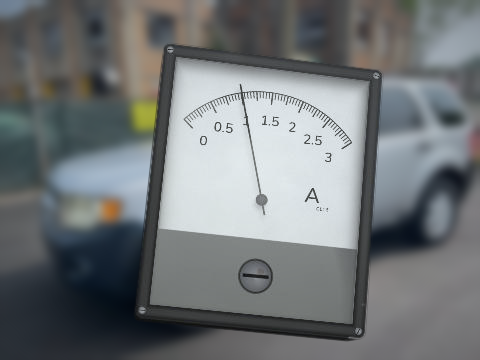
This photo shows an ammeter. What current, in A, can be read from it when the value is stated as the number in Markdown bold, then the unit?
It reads **1** A
